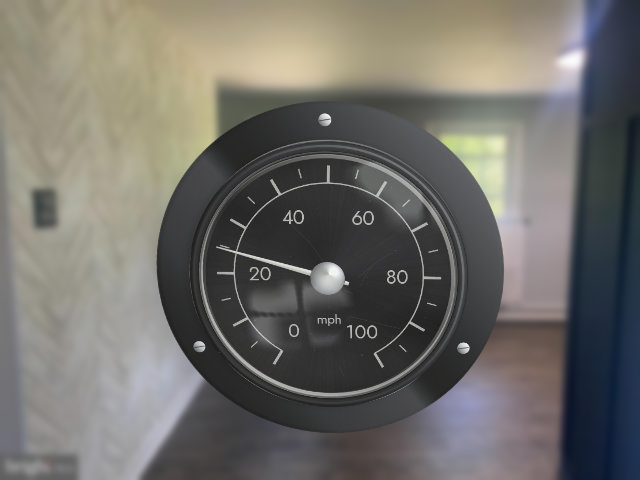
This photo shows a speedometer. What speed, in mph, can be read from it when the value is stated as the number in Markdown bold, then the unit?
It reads **25** mph
